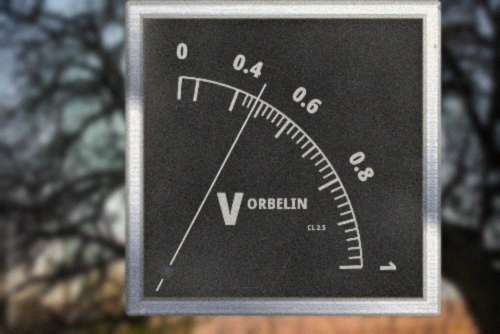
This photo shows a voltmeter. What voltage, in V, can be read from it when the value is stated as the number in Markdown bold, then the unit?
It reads **0.48** V
